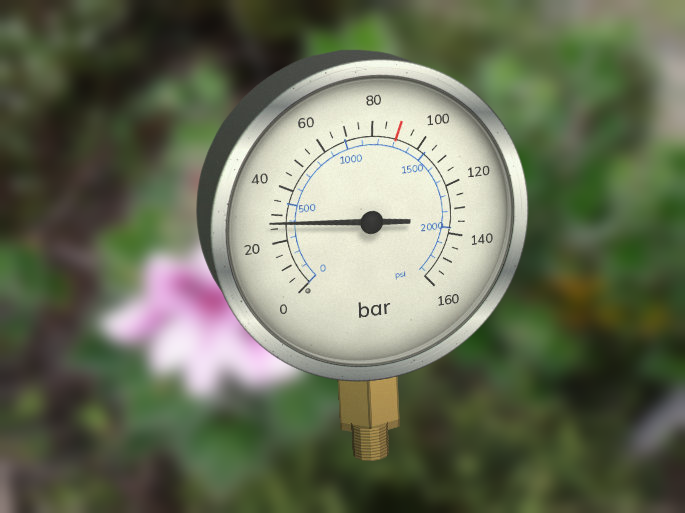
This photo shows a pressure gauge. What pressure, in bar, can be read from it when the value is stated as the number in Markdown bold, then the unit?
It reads **27.5** bar
